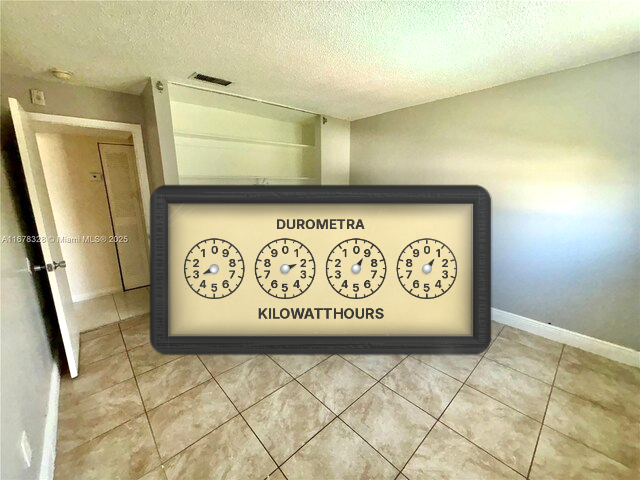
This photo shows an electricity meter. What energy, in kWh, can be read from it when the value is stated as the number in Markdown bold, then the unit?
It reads **3191** kWh
